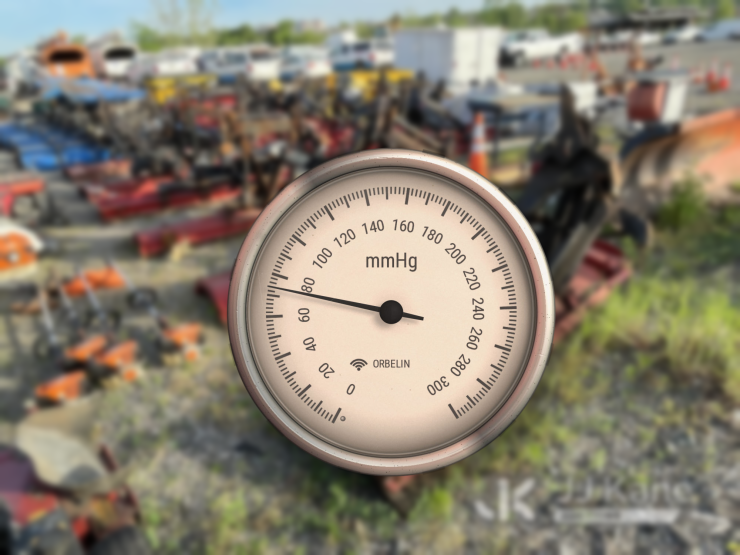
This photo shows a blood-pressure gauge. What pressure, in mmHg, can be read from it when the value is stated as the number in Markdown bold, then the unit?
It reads **74** mmHg
